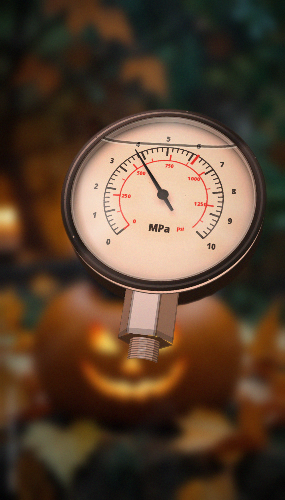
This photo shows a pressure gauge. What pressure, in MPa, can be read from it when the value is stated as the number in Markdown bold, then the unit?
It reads **3.8** MPa
